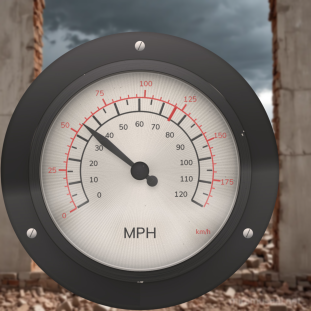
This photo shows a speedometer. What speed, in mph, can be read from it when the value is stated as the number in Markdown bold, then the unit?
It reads **35** mph
